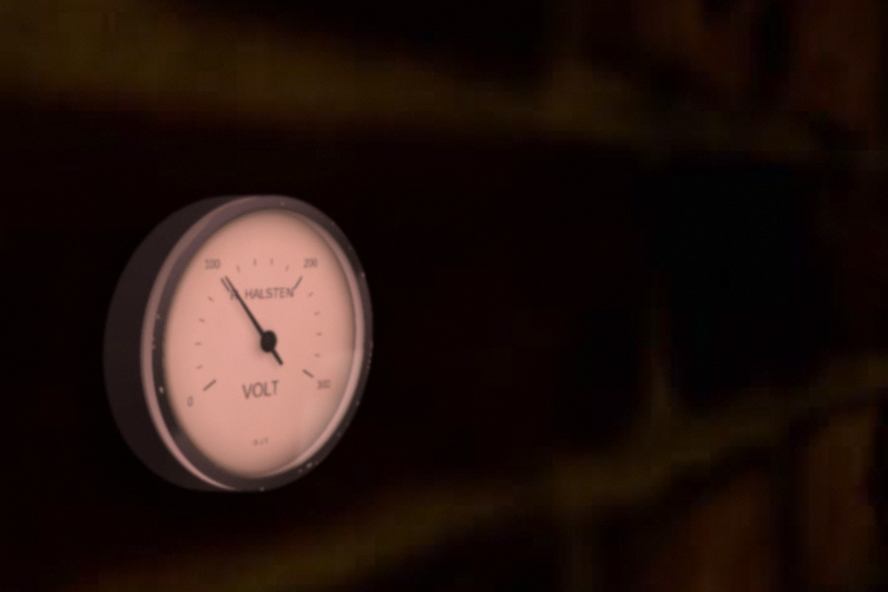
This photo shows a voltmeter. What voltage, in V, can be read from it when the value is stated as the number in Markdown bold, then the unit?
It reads **100** V
